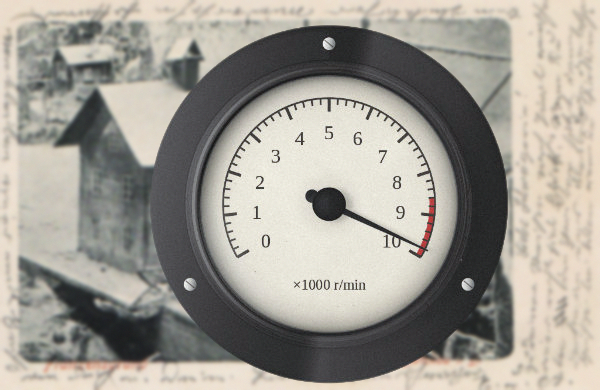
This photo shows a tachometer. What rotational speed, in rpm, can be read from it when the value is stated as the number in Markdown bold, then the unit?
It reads **9800** rpm
